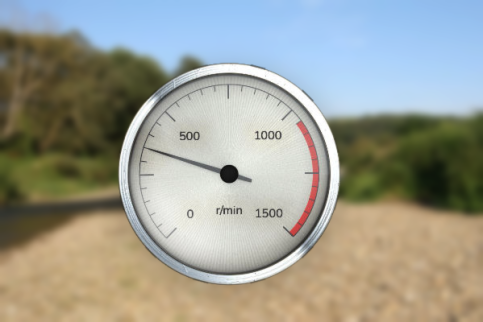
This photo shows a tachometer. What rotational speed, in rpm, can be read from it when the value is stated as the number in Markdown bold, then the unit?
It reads **350** rpm
